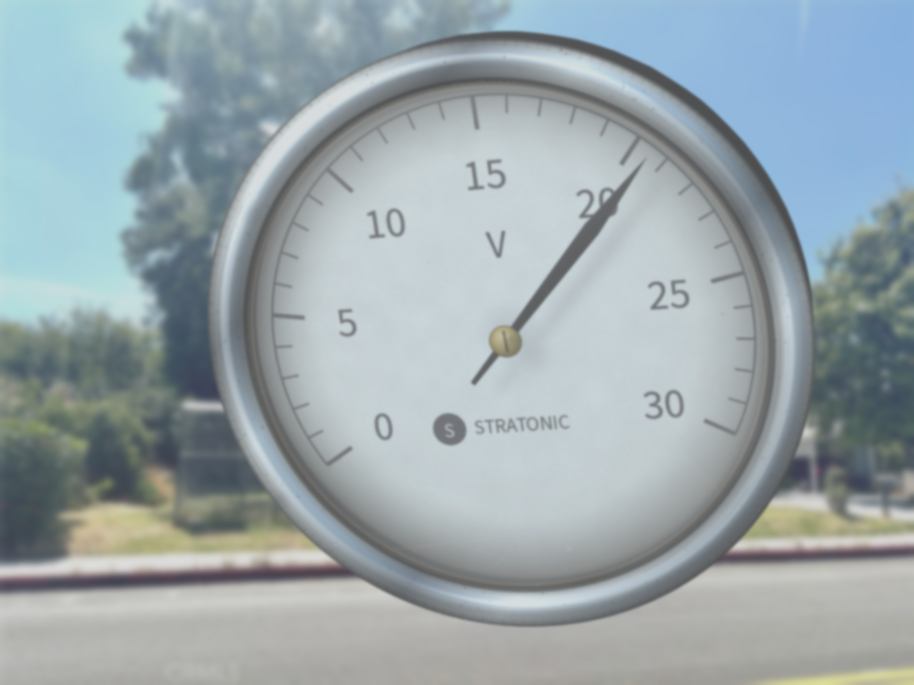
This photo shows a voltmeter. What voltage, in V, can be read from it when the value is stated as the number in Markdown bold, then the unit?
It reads **20.5** V
